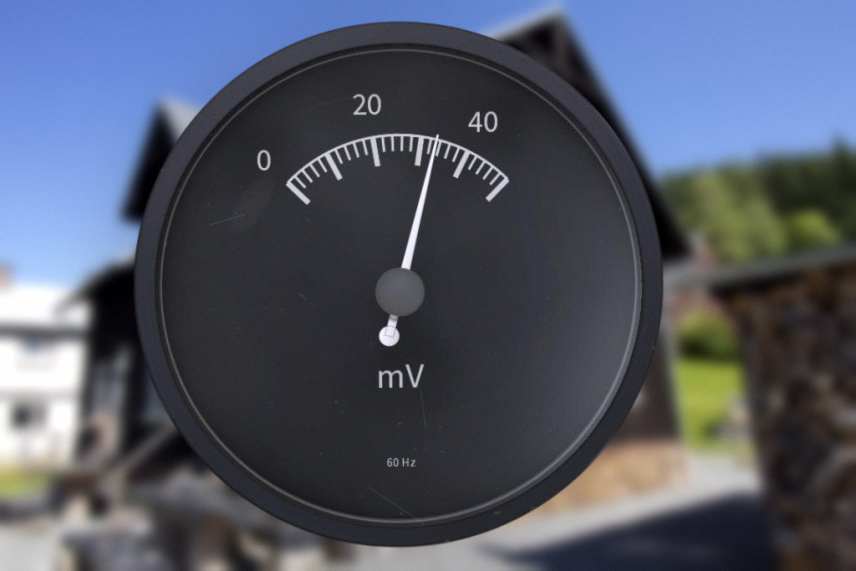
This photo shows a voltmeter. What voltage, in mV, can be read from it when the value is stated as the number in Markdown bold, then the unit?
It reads **33** mV
